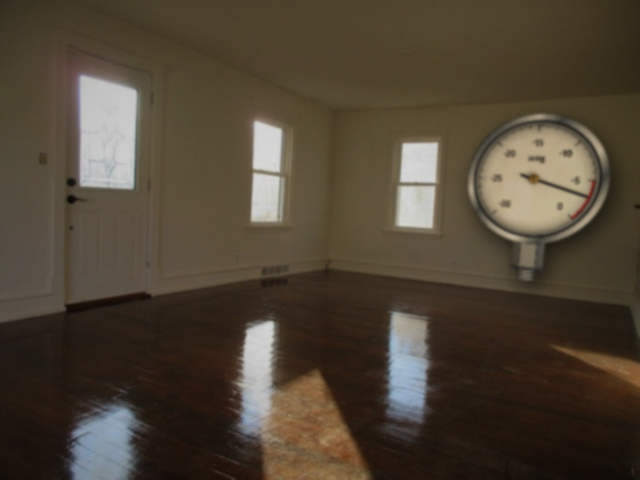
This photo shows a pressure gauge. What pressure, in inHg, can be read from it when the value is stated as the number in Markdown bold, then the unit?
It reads **-3** inHg
